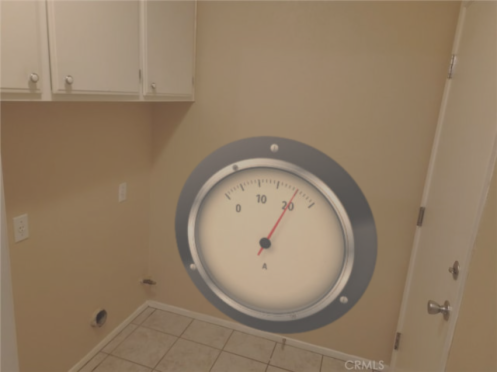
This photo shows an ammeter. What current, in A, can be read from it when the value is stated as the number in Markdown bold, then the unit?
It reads **20** A
